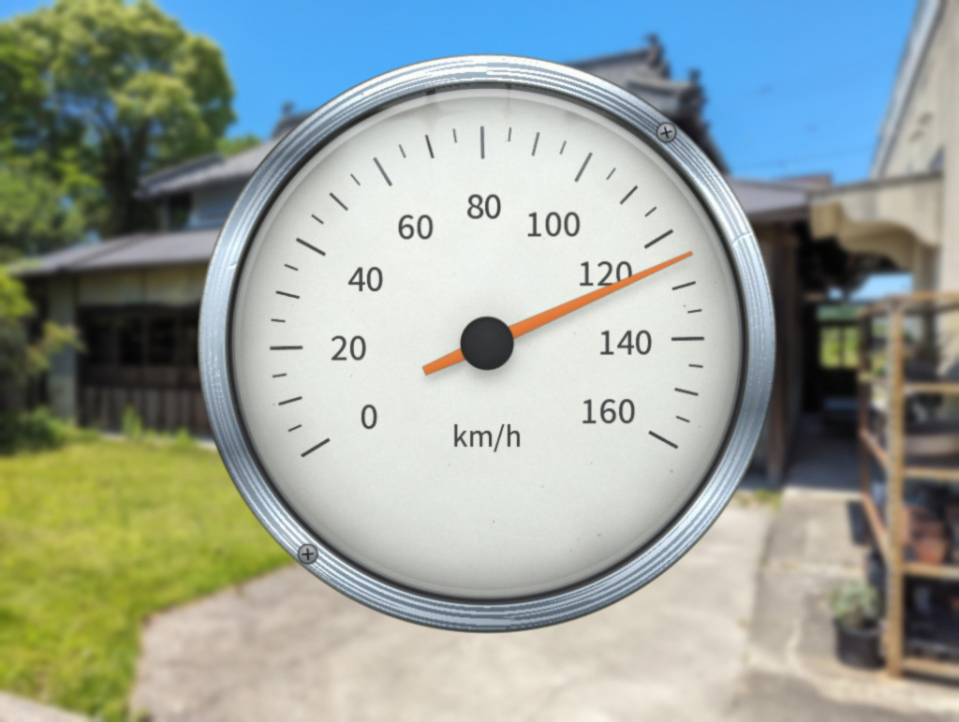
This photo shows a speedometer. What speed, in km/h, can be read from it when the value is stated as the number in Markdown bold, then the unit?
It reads **125** km/h
